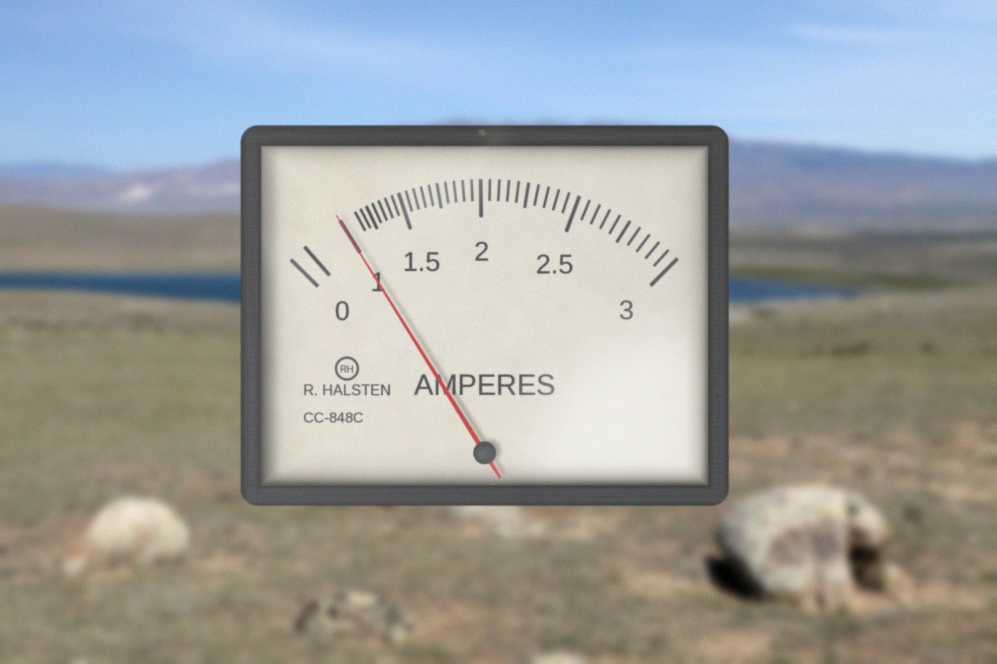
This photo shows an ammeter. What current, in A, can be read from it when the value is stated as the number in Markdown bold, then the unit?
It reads **1** A
